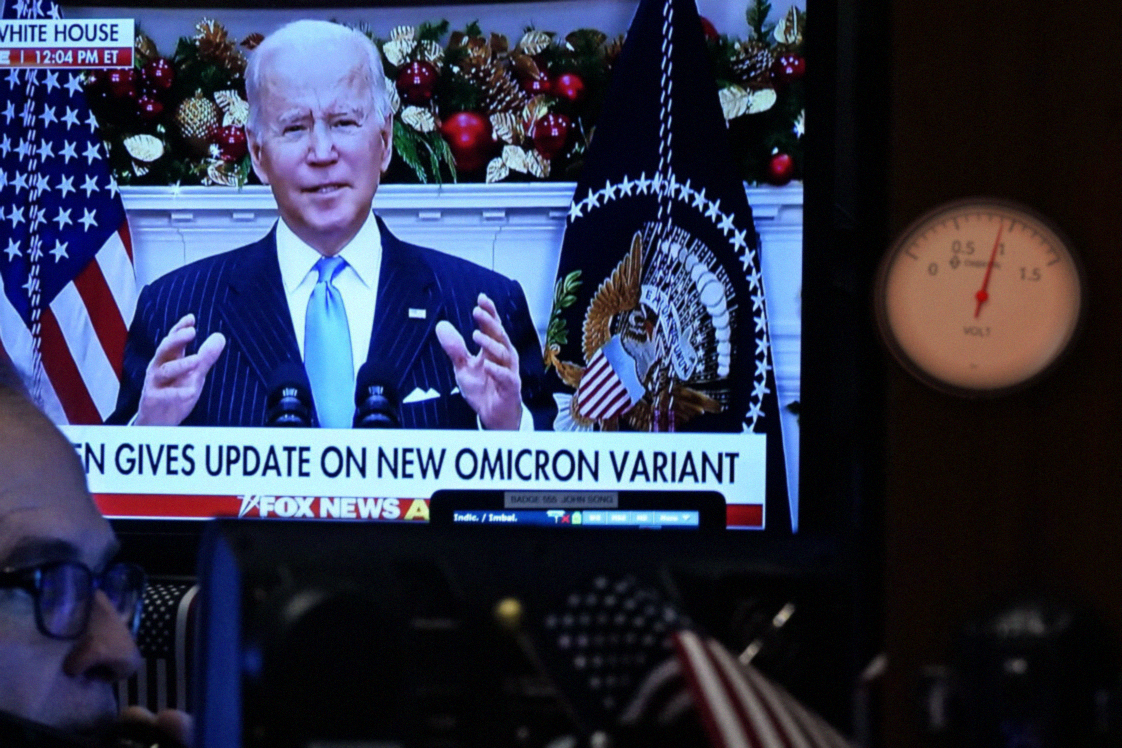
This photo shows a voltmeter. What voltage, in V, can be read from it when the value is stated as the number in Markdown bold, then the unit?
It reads **0.9** V
